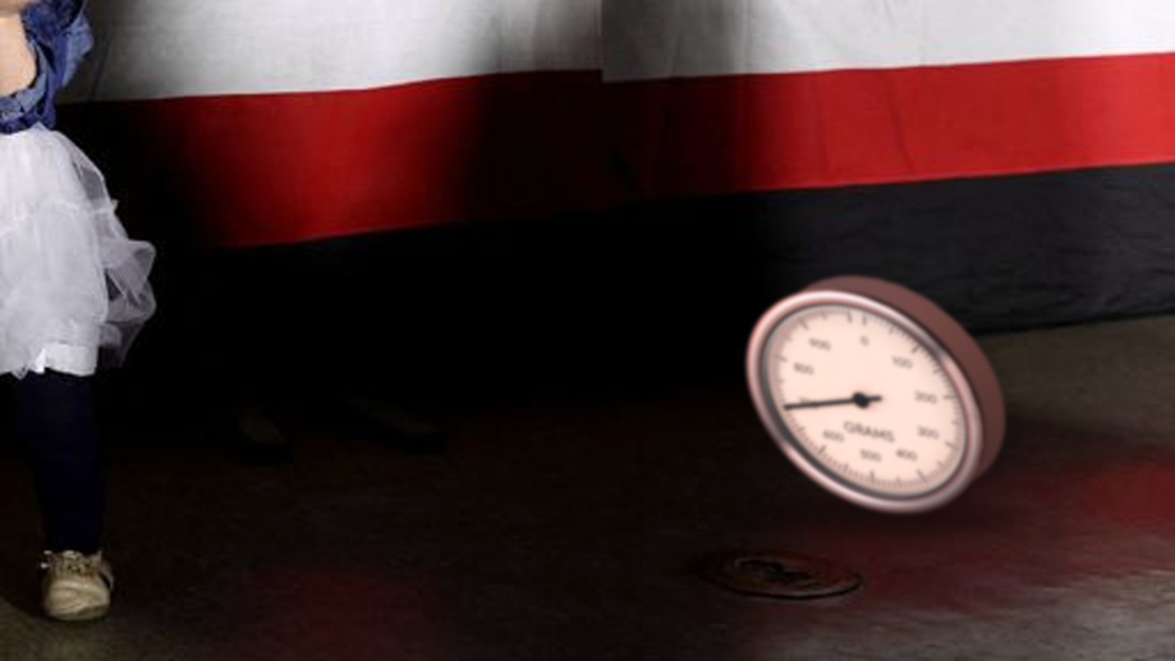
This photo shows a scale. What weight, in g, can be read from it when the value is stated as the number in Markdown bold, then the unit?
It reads **700** g
